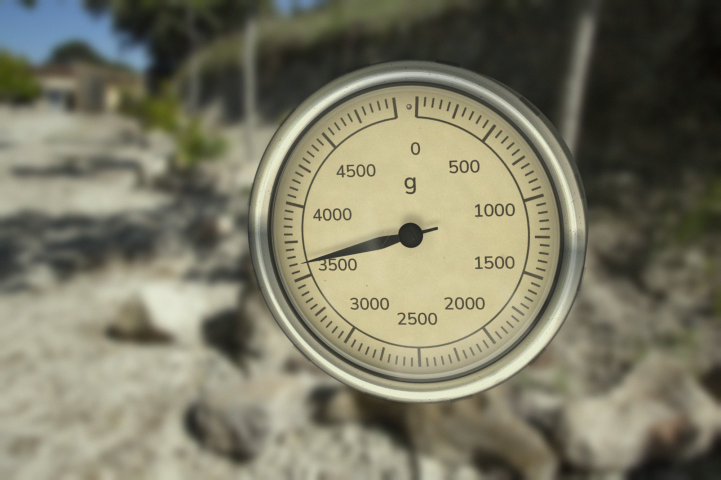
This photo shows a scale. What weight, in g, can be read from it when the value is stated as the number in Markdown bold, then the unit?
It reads **3600** g
